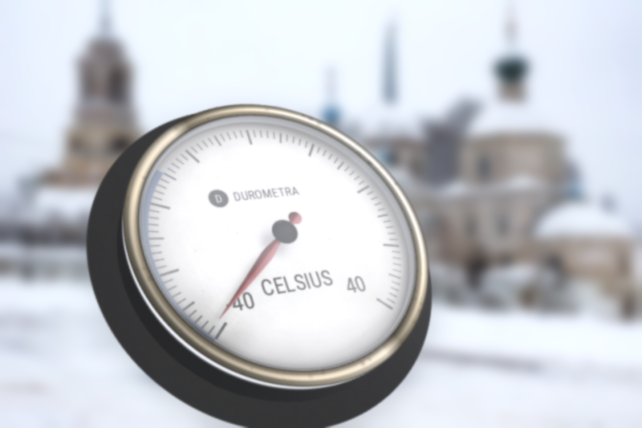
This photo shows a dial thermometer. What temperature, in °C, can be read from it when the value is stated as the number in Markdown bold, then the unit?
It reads **-39** °C
